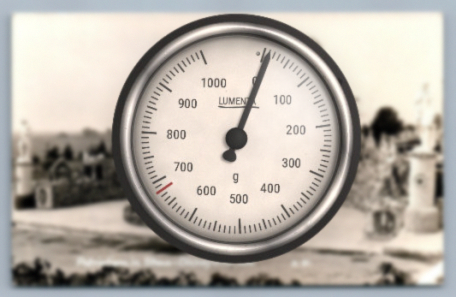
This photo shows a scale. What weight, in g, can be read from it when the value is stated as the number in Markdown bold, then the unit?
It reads **10** g
